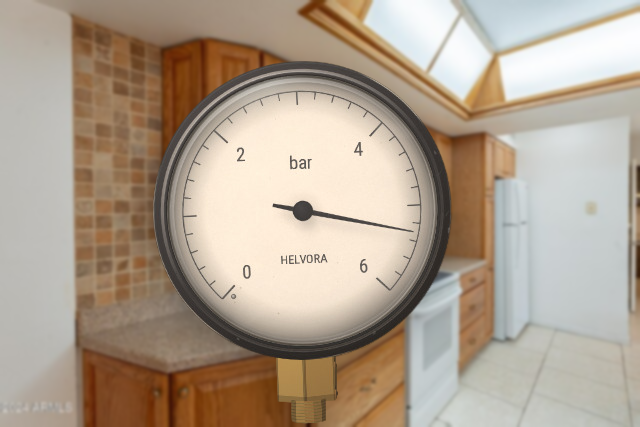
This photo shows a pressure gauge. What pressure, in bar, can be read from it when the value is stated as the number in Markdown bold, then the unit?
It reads **5.3** bar
